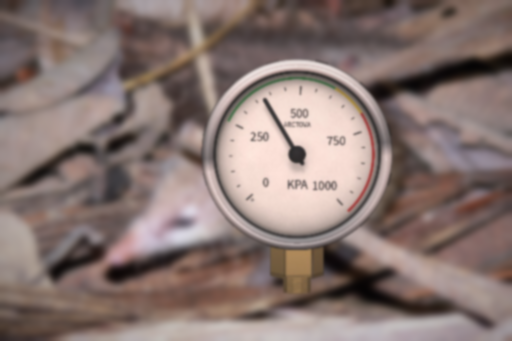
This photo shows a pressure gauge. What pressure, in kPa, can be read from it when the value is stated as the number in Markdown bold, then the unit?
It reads **375** kPa
